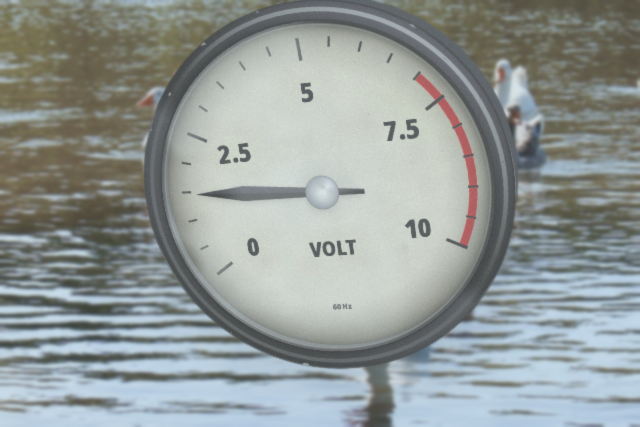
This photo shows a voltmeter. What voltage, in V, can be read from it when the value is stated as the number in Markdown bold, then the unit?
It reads **1.5** V
